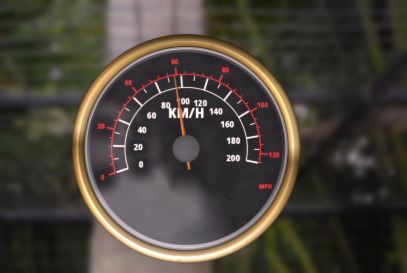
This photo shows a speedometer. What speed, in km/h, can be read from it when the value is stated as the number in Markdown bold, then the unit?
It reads **95** km/h
